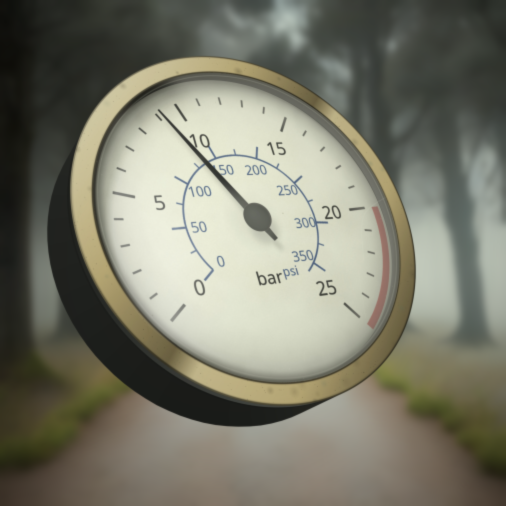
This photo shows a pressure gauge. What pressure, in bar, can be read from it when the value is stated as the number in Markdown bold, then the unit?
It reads **9** bar
